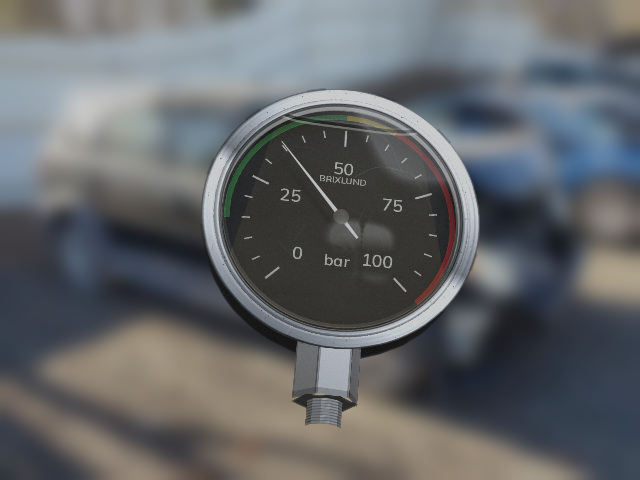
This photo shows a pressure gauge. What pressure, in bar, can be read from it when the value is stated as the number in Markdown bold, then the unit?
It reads **35** bar
